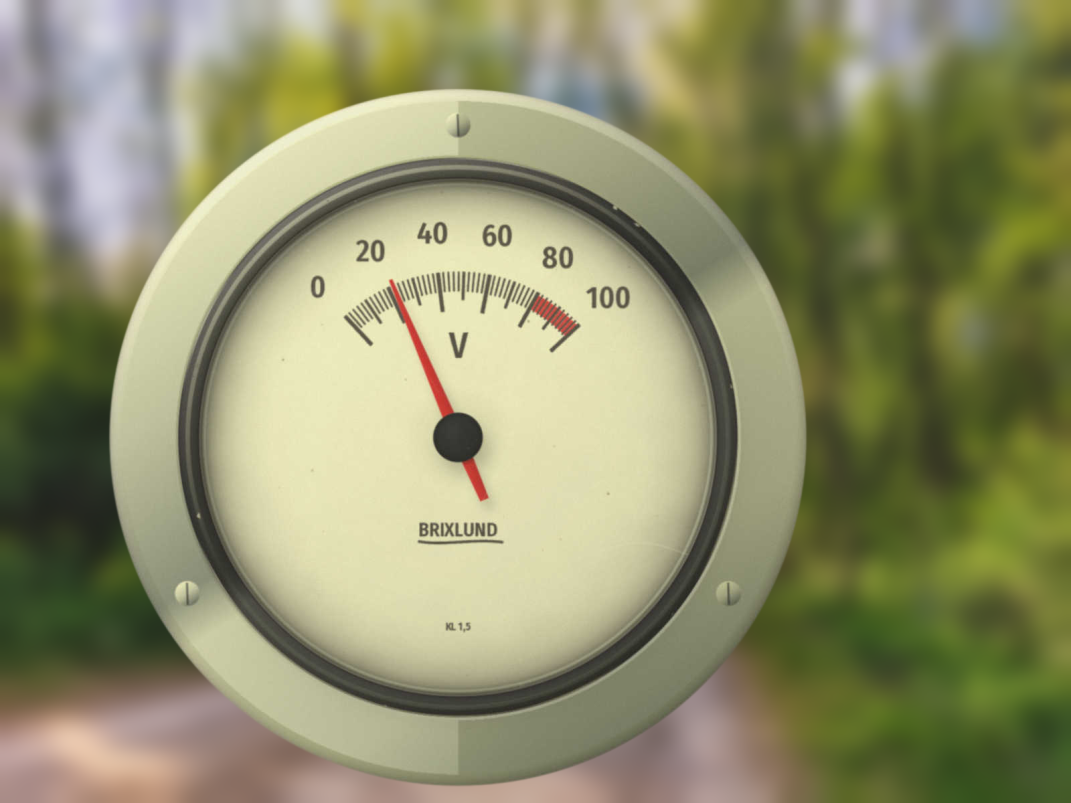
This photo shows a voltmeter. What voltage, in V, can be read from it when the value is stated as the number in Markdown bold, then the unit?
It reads **22** V
